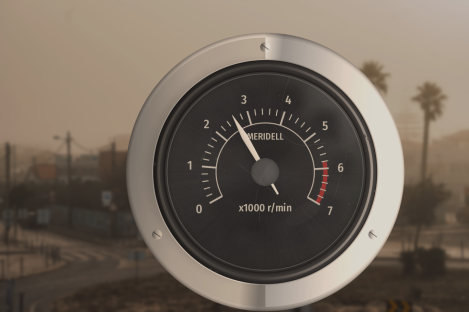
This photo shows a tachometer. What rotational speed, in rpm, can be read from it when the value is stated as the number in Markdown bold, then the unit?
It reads **2600** rpm
